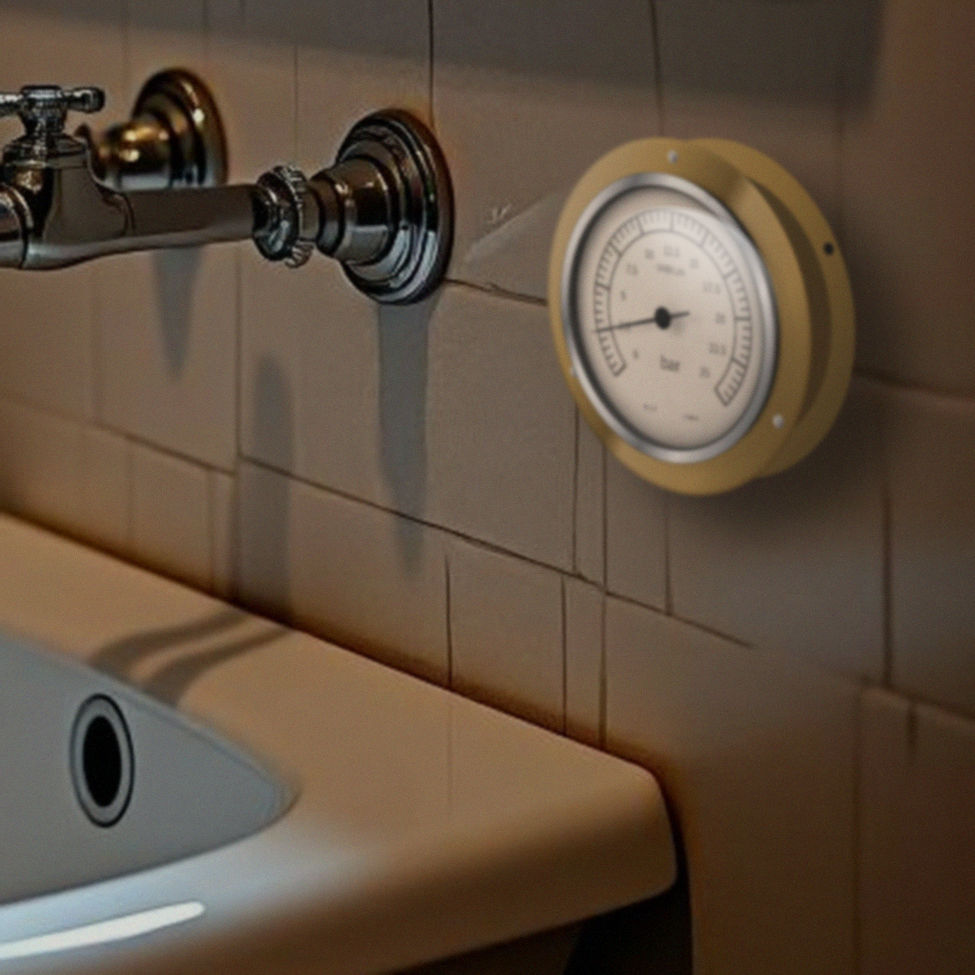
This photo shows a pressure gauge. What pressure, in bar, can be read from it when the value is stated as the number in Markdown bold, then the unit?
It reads **2.5** bar
